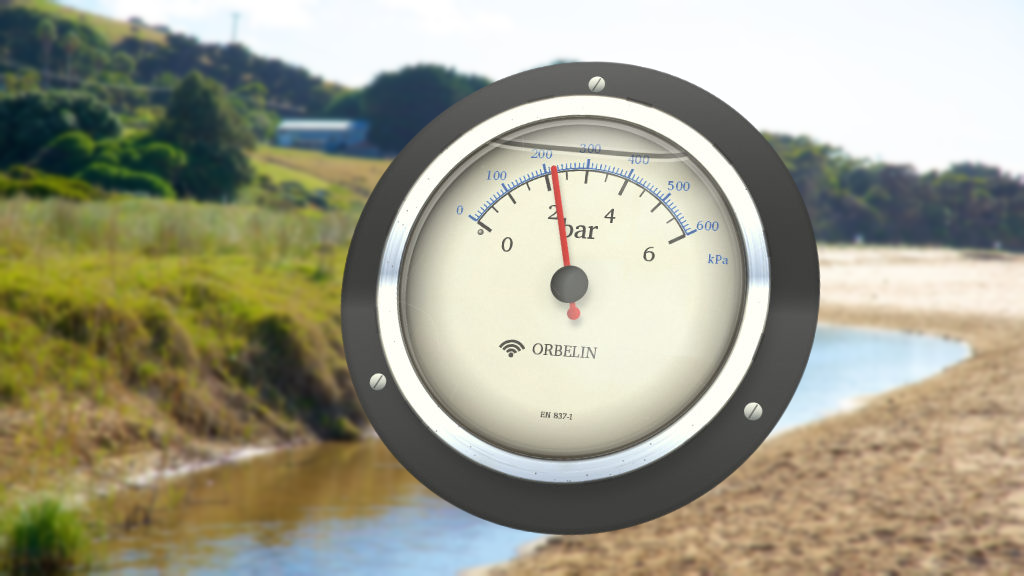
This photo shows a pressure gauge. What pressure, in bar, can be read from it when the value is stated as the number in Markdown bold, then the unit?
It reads **2.25** bar
